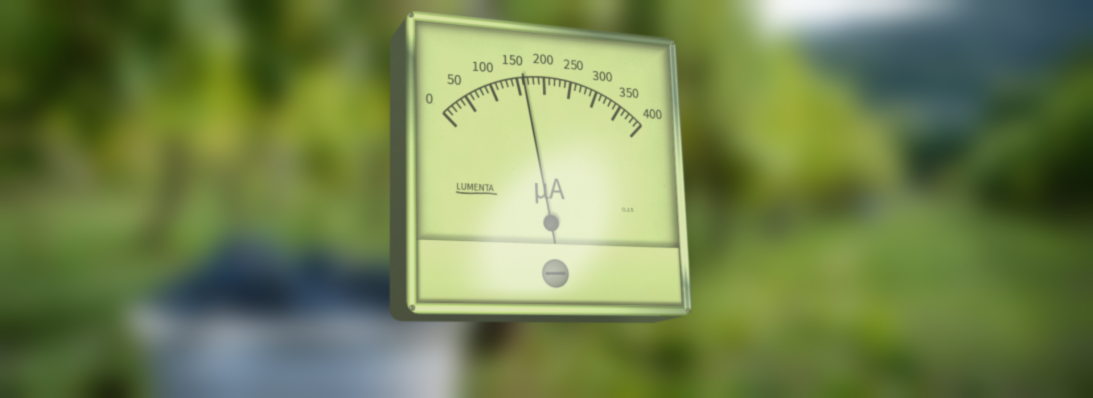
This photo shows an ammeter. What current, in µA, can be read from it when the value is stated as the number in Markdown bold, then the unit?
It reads **160** µA
